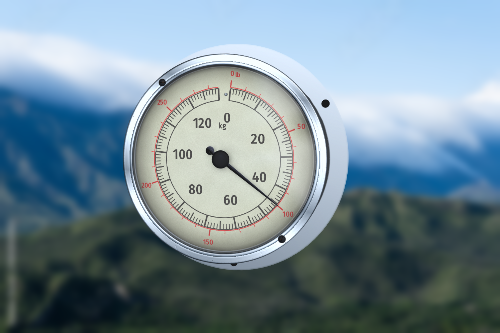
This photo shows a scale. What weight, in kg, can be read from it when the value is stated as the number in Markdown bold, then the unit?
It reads **45** kg
